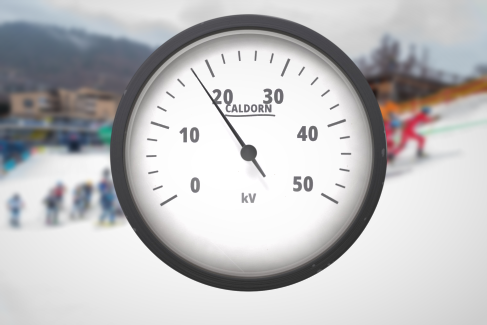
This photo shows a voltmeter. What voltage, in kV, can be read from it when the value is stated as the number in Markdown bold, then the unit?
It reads **18** kV
